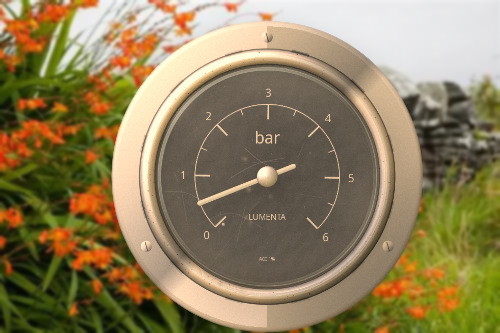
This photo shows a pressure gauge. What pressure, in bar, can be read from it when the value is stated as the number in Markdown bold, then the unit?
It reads **0.5** bar
